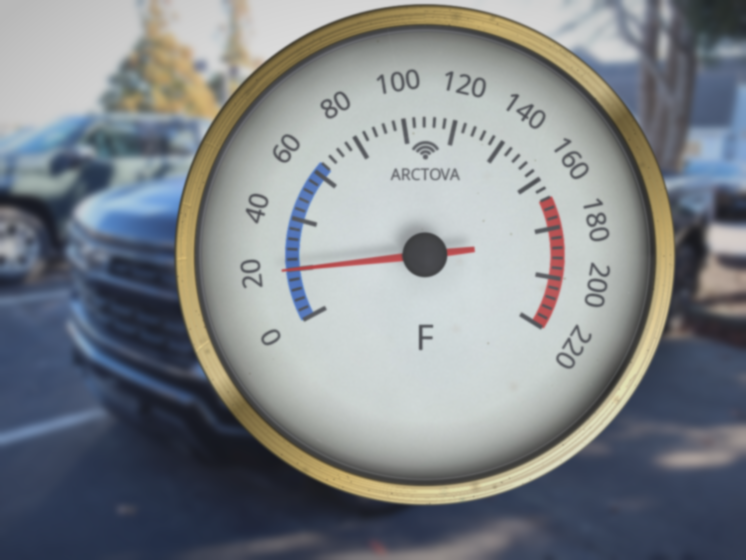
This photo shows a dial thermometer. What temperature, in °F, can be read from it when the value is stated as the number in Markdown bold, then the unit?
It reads **20** °F
